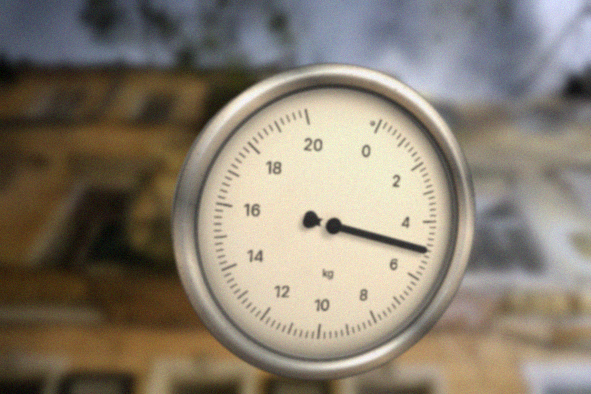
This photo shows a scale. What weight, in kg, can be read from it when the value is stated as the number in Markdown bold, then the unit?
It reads **5** kg
